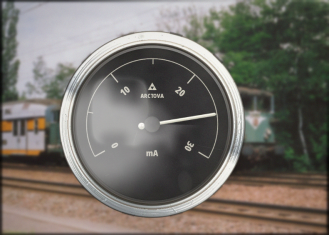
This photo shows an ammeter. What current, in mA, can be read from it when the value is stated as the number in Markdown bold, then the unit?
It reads **25** mA
